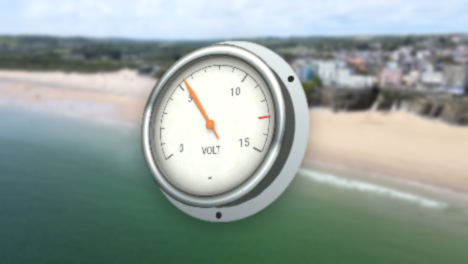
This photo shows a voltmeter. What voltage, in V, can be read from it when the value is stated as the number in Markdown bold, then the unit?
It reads **5.5** V
